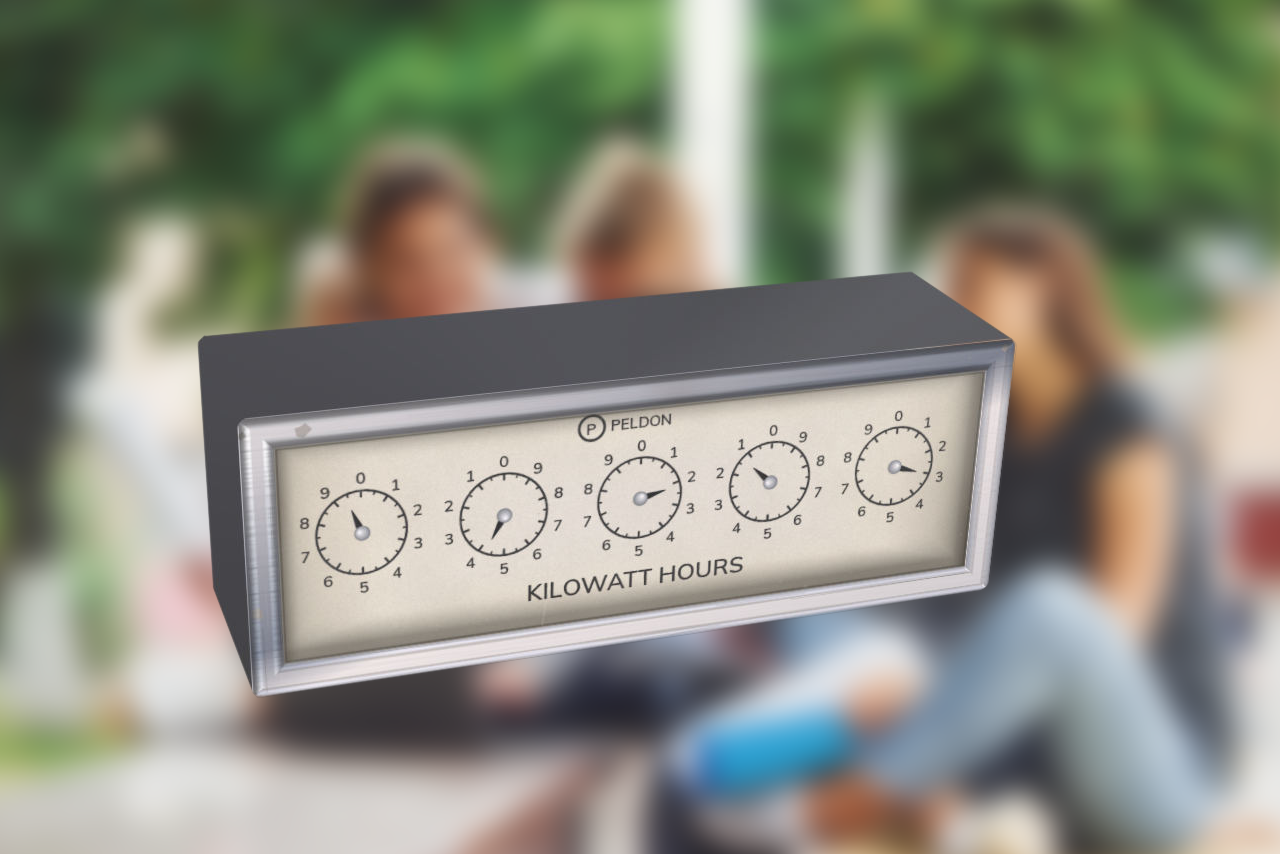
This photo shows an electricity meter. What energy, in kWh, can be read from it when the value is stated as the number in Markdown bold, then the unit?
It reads **94213** kWh
